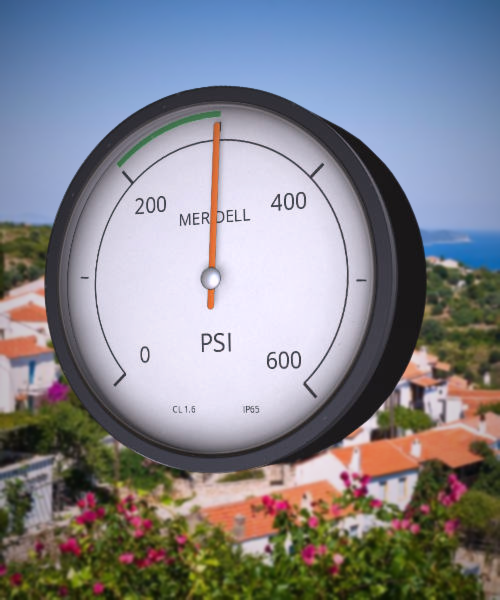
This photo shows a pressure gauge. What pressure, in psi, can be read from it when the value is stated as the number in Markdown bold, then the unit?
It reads **300** psi
